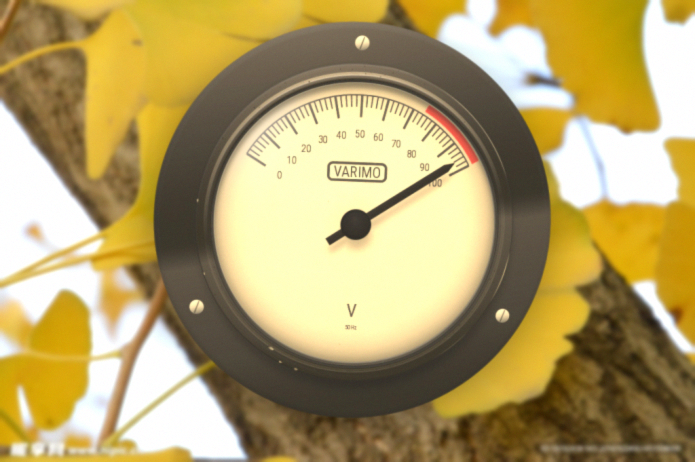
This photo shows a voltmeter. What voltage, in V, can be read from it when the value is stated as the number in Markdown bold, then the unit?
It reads **96** V
